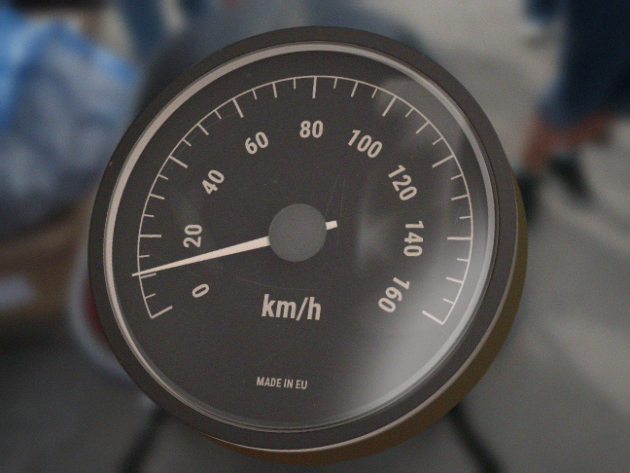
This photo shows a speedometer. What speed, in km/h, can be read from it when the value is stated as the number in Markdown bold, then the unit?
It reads **10** km/h
